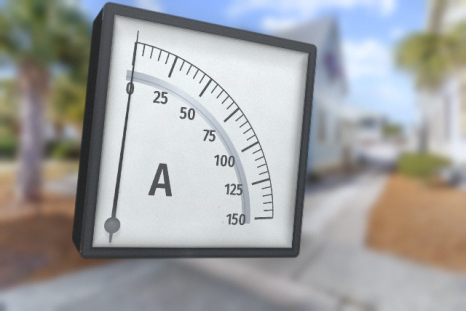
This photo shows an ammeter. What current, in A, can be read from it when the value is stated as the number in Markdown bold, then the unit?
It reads **0** A
